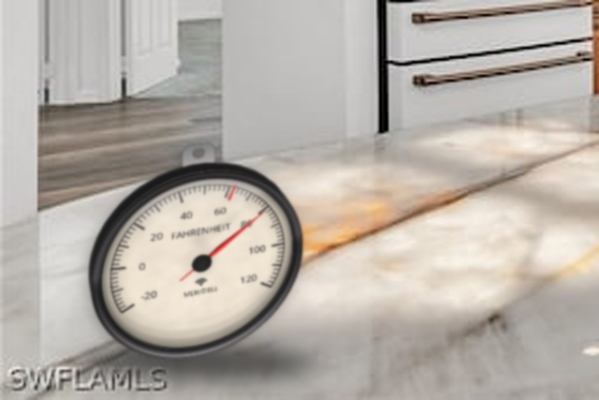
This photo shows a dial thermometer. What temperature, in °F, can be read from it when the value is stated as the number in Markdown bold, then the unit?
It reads **80** °F
